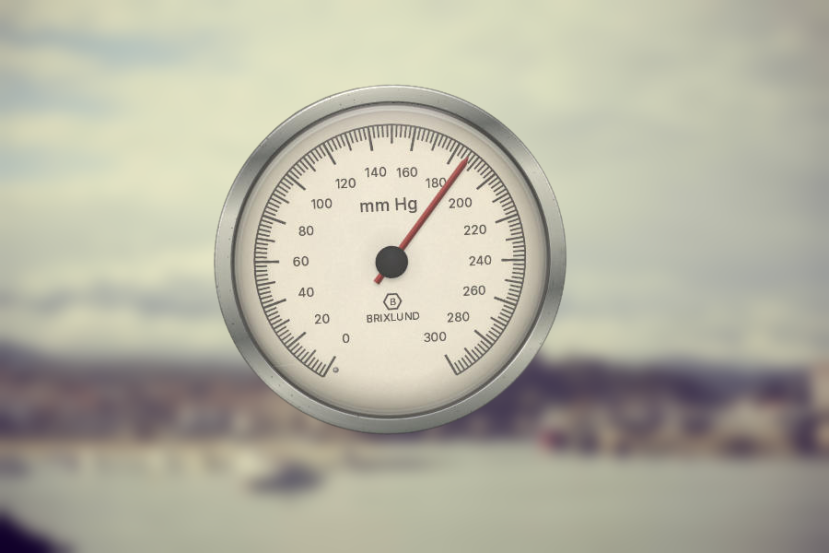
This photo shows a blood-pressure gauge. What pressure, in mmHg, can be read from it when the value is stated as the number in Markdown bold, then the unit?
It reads **186** mmHg
